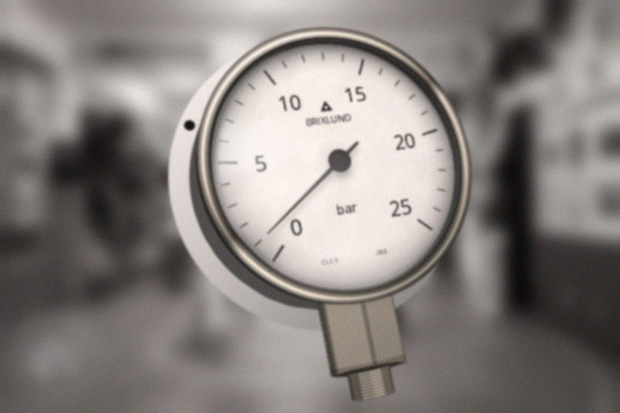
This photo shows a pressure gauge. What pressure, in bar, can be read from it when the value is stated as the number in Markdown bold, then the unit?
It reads **1** bar
